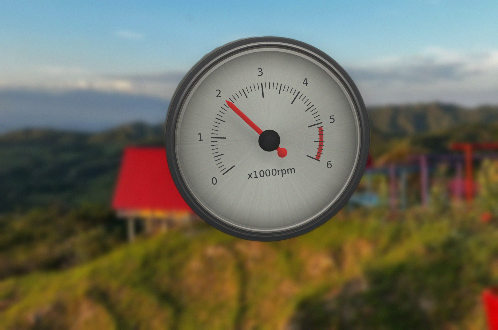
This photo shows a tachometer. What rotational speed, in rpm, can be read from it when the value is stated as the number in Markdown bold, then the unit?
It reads **2000** rpm
